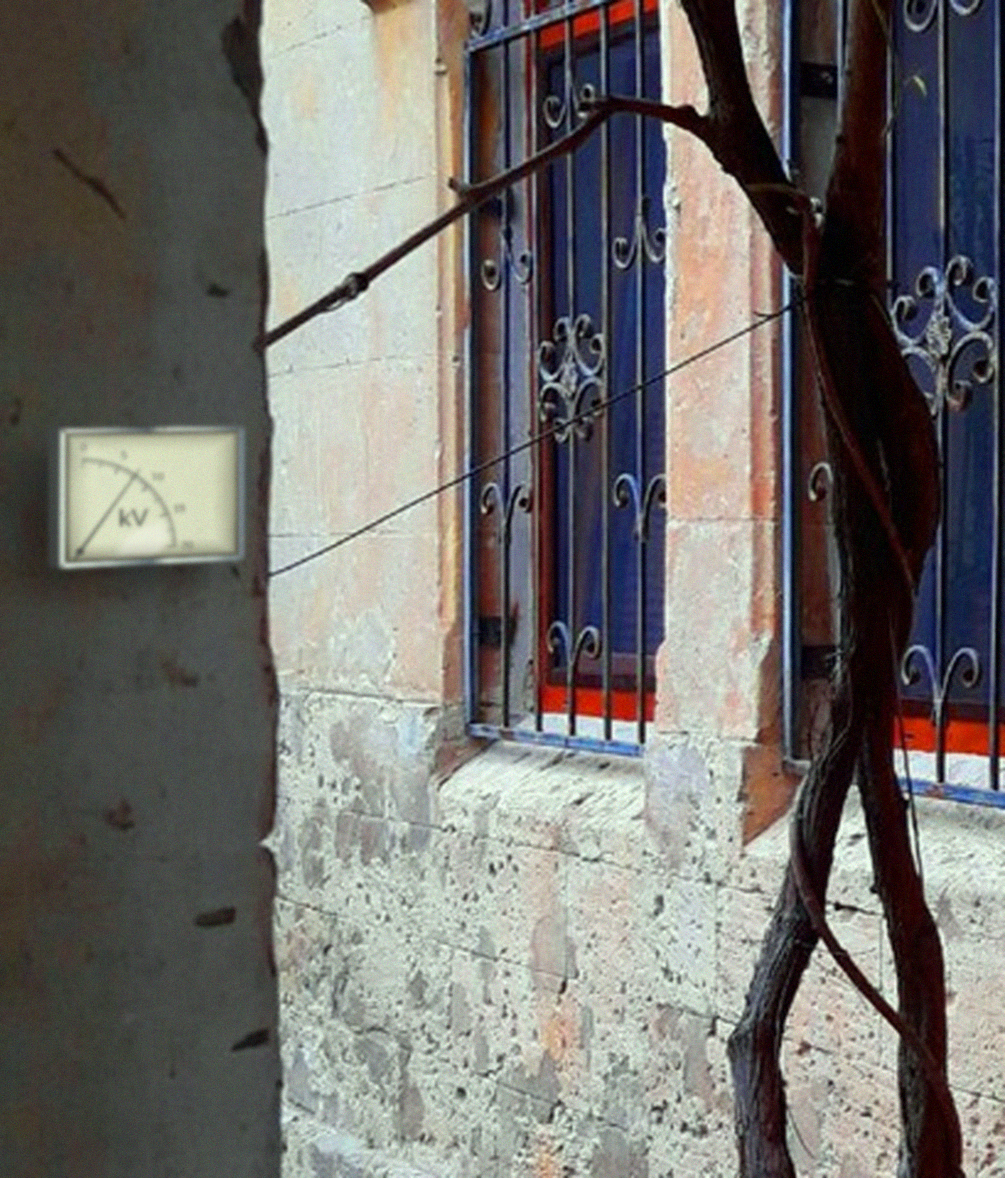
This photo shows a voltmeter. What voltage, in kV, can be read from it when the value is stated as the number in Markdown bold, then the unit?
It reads **7.5** kV
